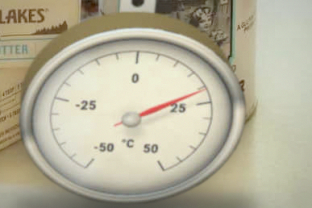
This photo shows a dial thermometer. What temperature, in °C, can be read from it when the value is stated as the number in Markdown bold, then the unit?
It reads **20** °C
